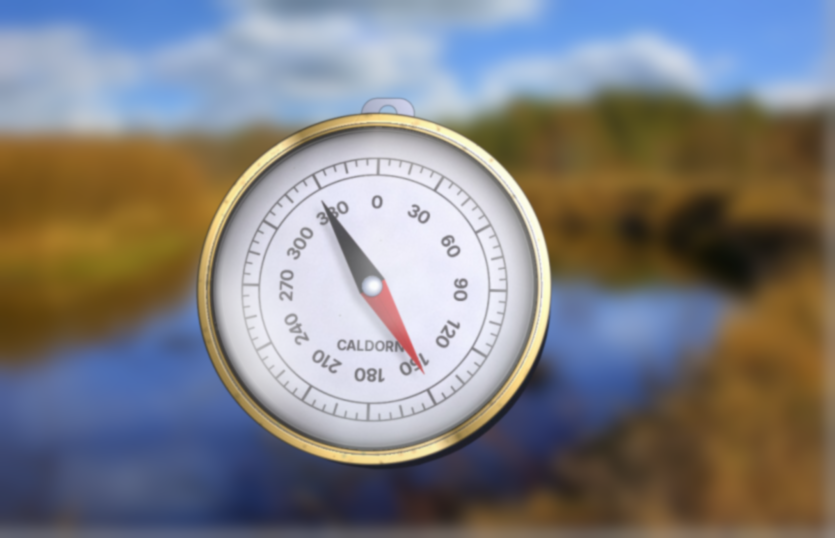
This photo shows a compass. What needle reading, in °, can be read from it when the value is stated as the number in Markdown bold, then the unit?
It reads **147.5** °
